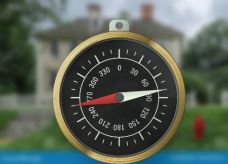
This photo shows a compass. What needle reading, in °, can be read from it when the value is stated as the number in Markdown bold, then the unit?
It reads **260** °
